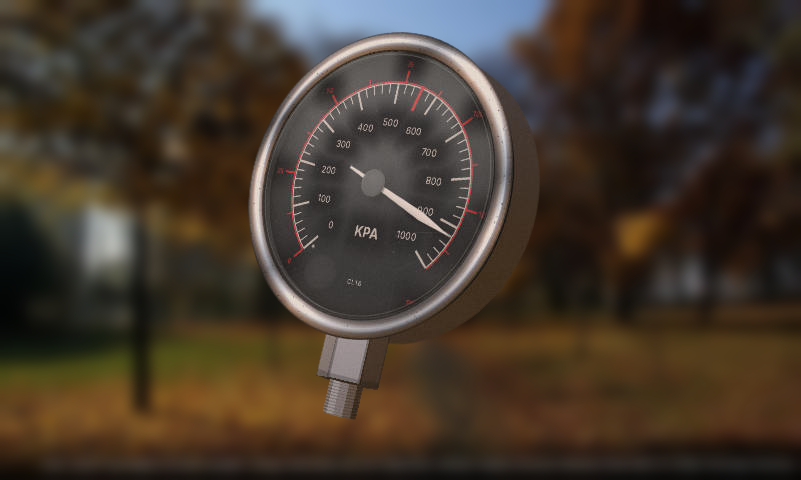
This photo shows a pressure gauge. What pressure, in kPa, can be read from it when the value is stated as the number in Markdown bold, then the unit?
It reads **920** kPa
